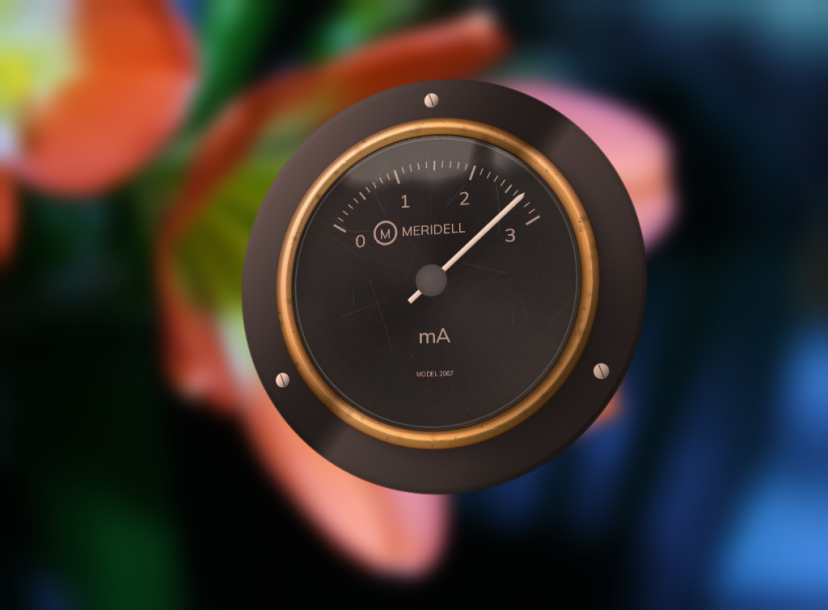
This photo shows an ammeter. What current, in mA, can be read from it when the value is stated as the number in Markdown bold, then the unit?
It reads **2.7** mA
